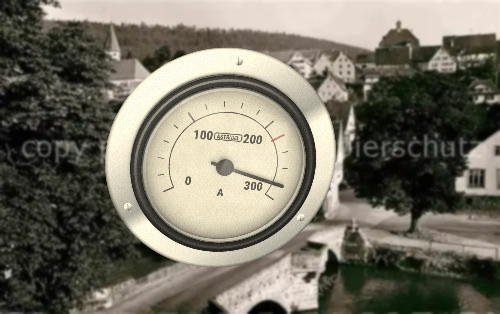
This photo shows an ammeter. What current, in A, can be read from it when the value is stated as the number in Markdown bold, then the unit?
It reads **280** A
